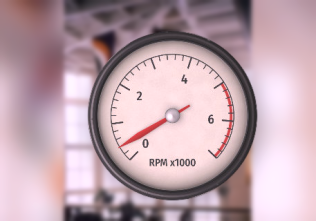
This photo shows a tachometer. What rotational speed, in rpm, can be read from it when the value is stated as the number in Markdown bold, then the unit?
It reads **400** rpm
